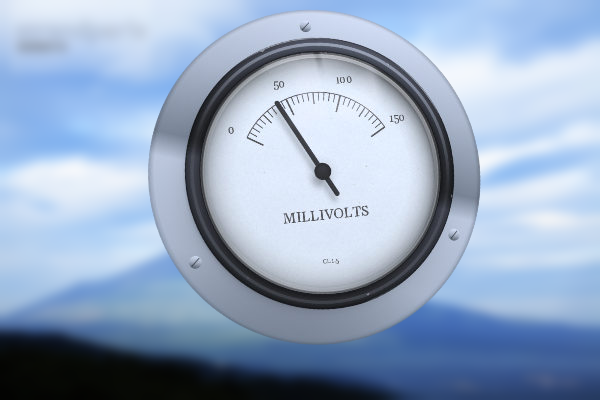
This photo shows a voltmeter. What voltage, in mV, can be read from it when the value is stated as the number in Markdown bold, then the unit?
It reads **40** mV
